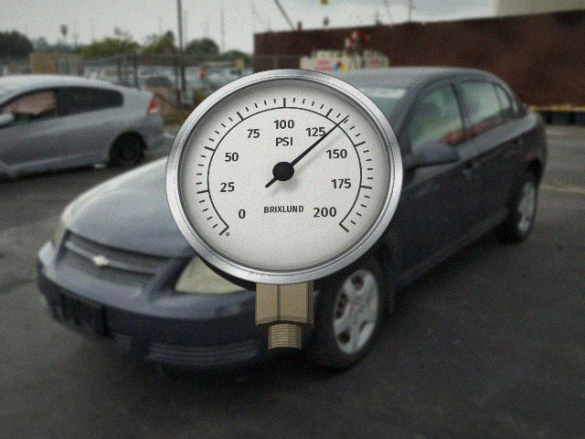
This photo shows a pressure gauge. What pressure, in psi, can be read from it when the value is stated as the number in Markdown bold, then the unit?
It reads **135** psi
